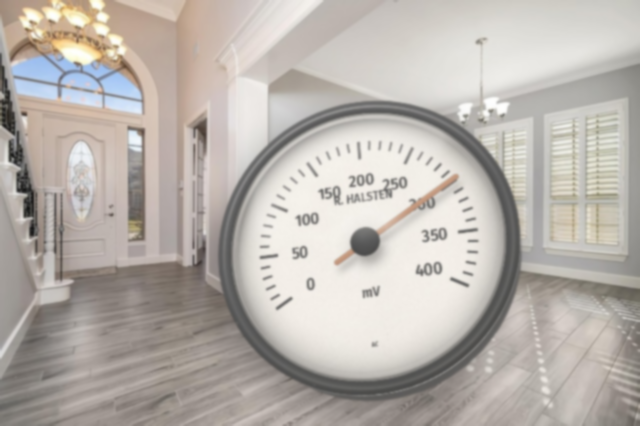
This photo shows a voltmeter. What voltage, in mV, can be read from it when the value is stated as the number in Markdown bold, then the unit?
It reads **300** mV
